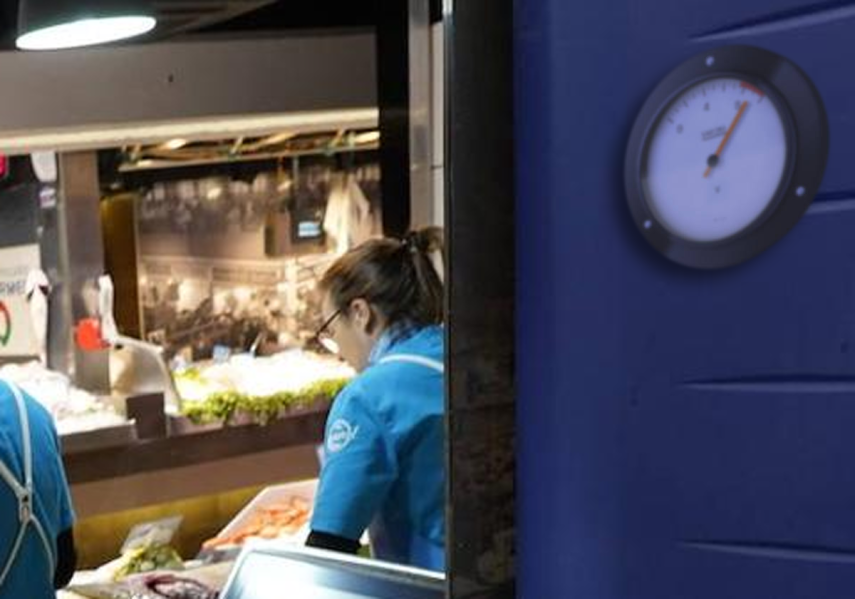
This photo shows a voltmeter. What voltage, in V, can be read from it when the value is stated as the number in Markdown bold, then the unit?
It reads **9** V
